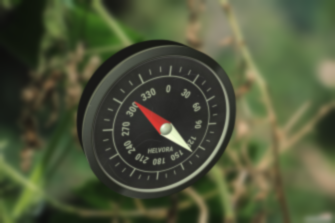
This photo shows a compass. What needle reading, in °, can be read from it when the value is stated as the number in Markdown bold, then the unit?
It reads **310** °
